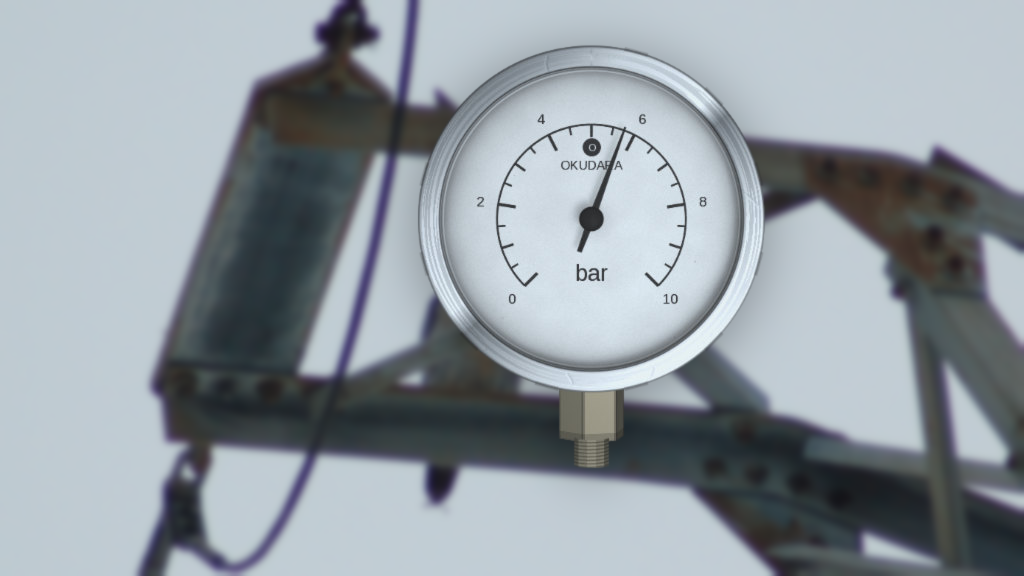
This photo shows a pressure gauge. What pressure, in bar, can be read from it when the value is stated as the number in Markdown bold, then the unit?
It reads **5.75** bar
